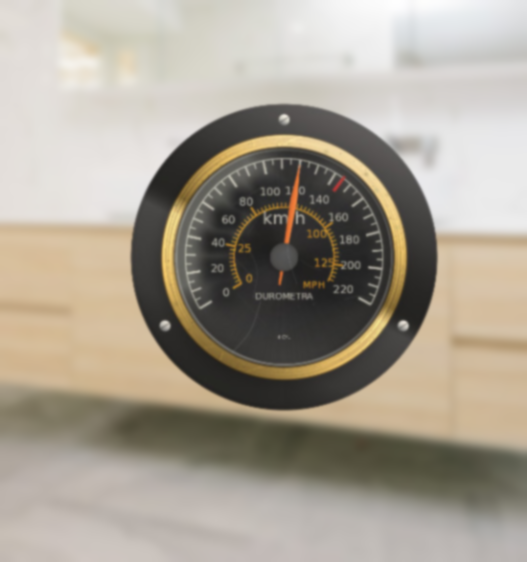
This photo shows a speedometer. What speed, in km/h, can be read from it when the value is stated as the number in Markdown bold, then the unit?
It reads **120** km/h
